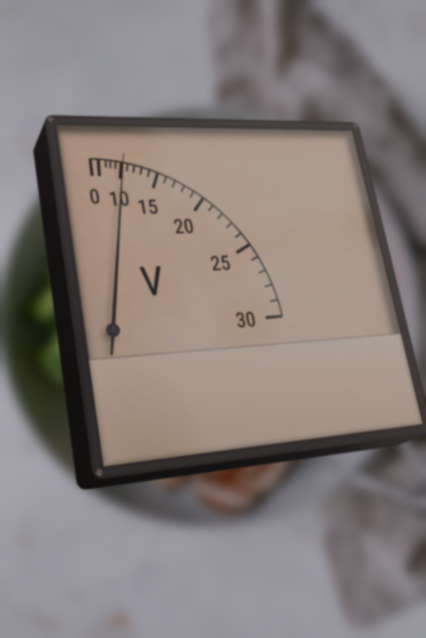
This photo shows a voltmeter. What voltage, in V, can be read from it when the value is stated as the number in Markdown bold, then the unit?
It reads **10** V
